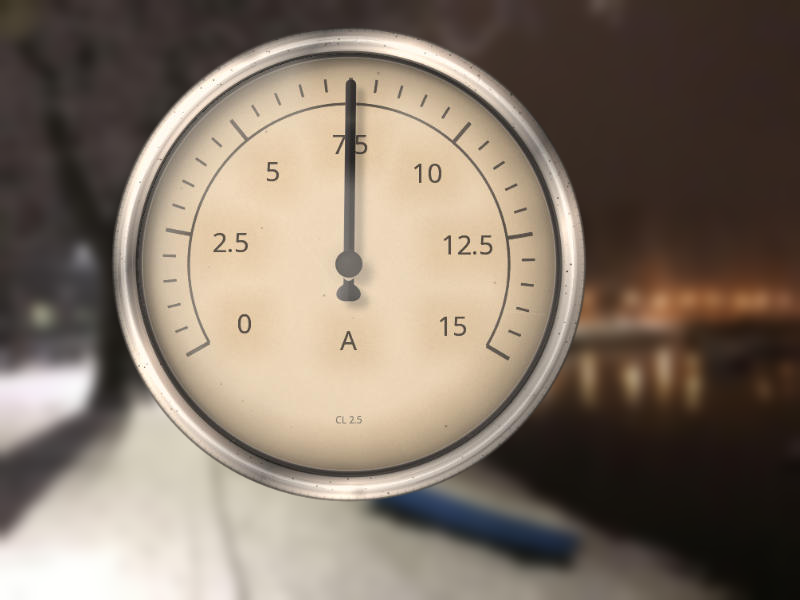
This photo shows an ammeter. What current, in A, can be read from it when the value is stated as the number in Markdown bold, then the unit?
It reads **7.5** A
